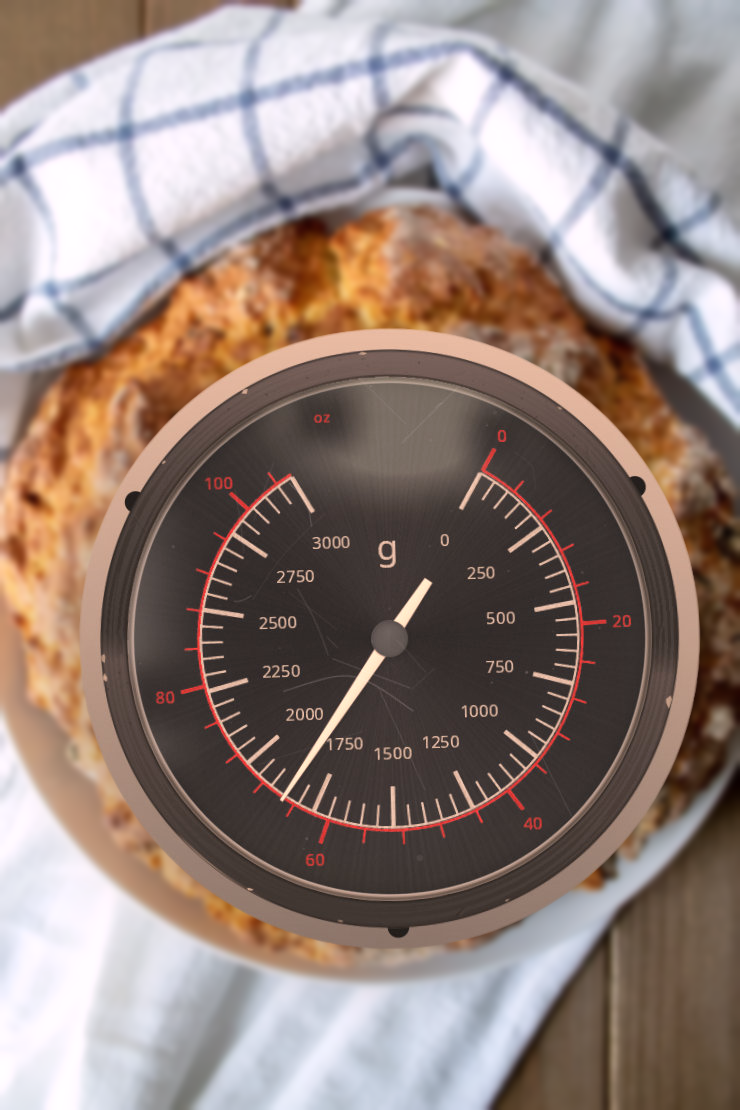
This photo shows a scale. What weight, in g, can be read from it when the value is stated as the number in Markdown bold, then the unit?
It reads **1850** g
